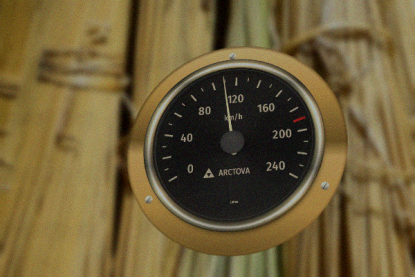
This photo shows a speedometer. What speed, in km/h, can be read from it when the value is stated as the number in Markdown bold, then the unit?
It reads **110** km/h
